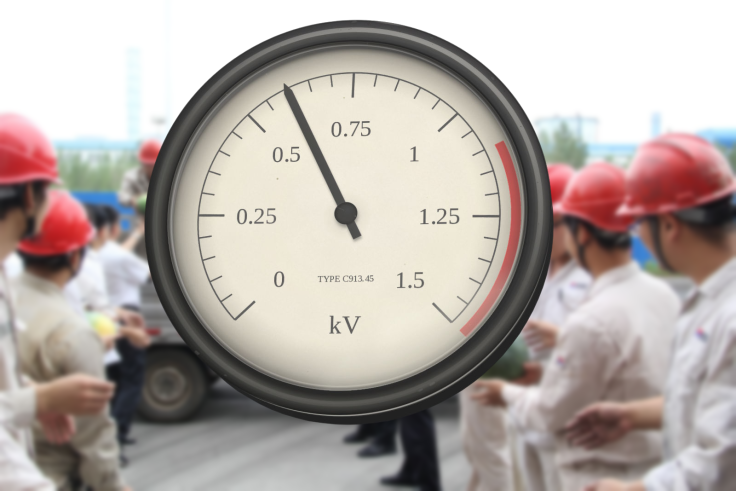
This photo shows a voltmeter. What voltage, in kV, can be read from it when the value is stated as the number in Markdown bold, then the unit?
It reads **0.6** kV
